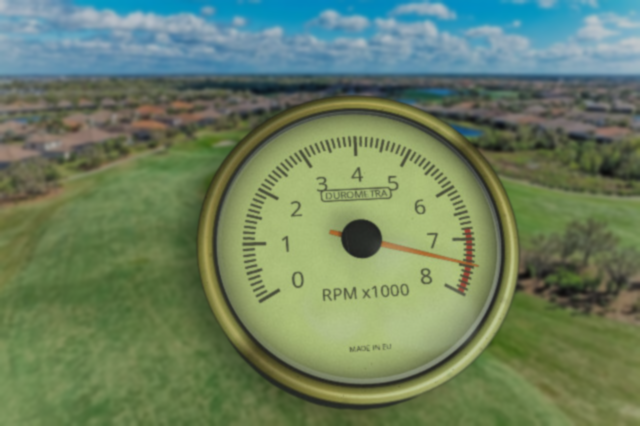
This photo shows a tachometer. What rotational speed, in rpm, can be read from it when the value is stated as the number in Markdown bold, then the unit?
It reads **7500** rpm
